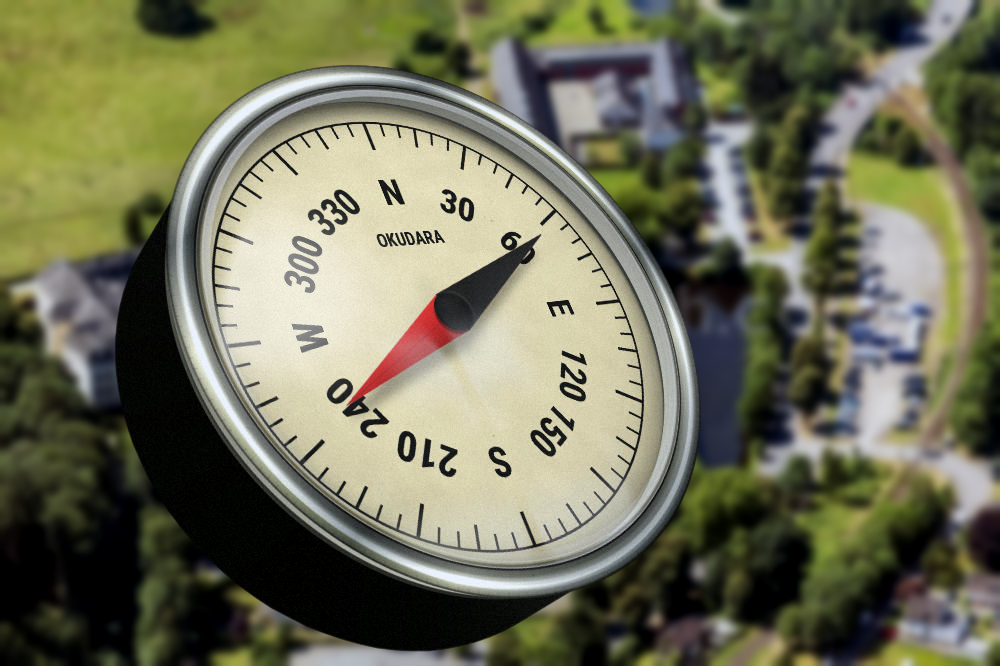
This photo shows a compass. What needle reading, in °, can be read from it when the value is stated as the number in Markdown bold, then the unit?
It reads **242.5** °
